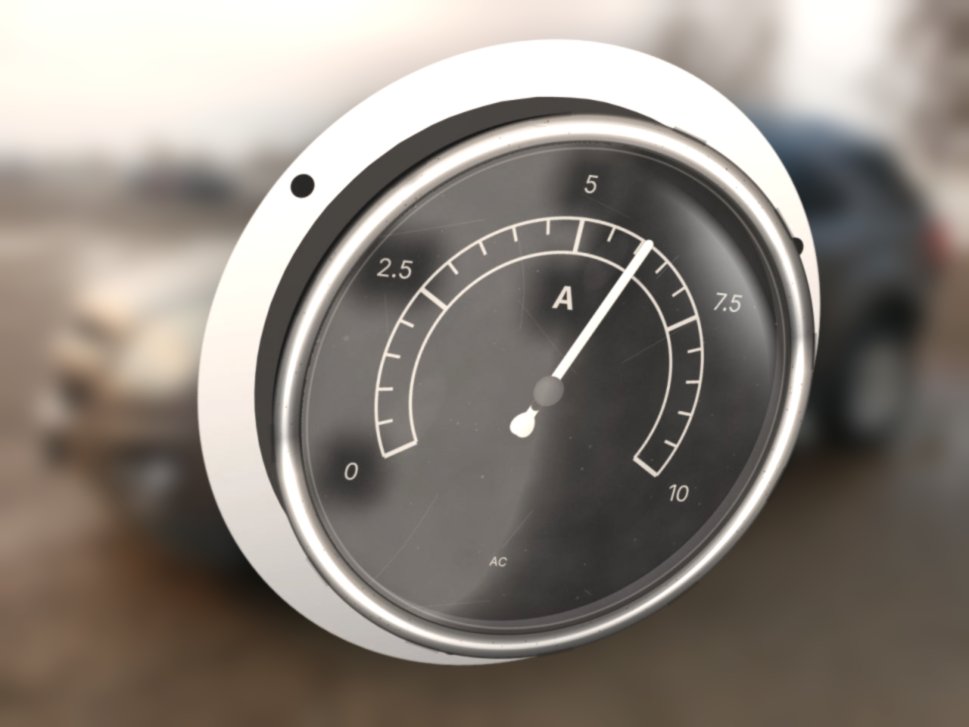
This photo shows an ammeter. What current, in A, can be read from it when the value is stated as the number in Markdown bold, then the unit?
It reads **6** A
